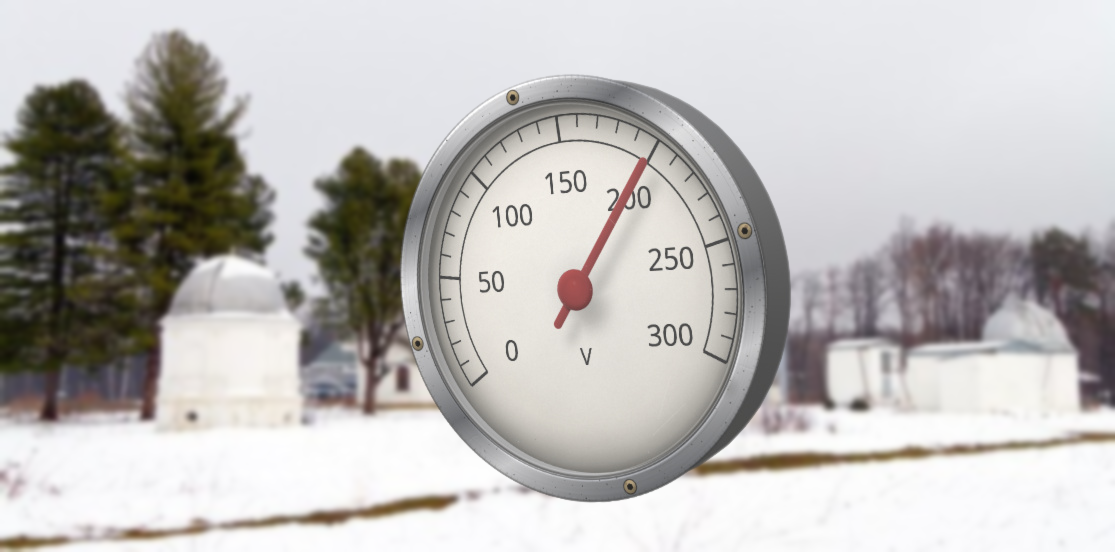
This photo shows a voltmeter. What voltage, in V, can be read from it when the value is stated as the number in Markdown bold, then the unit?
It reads **200** V
